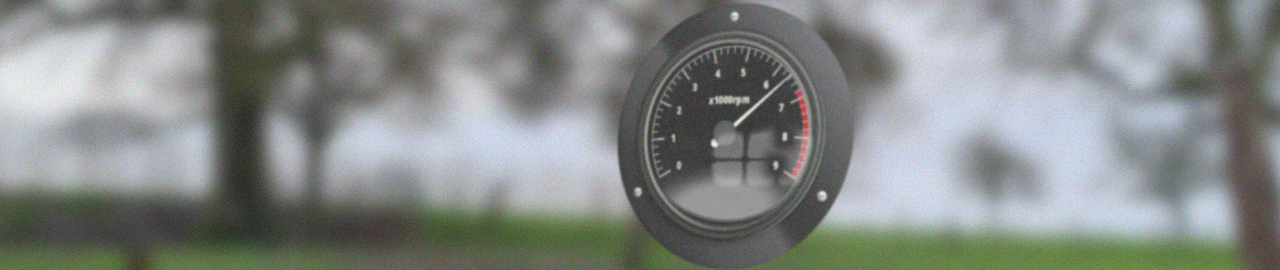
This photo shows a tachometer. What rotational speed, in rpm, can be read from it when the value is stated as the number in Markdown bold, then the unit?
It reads **6400** rpm
